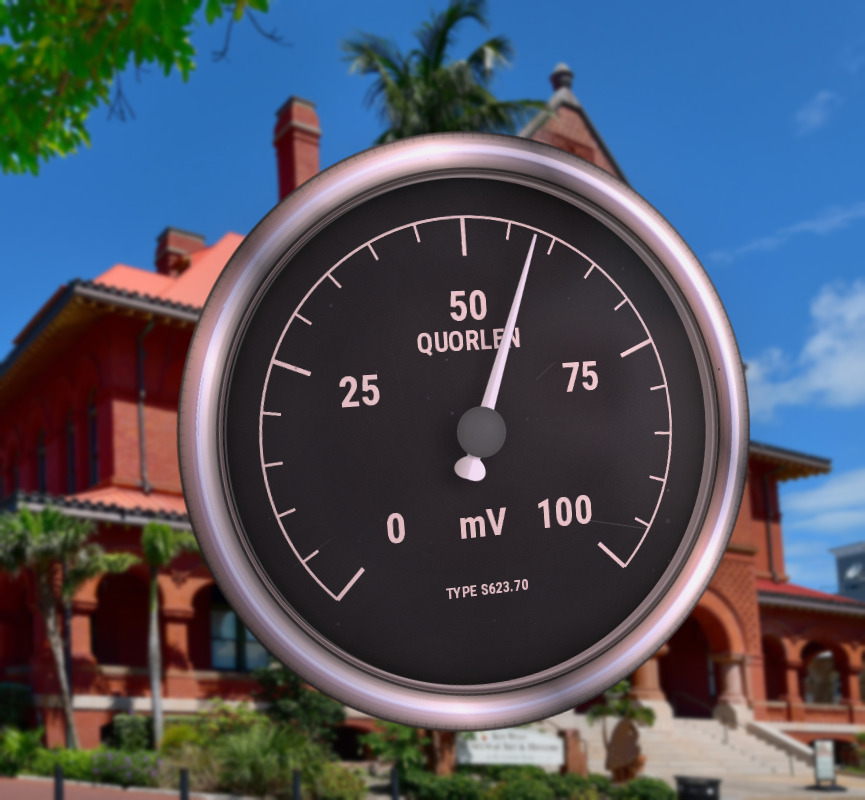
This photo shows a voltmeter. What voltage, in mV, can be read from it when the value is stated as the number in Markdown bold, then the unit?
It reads **57.5** mV
